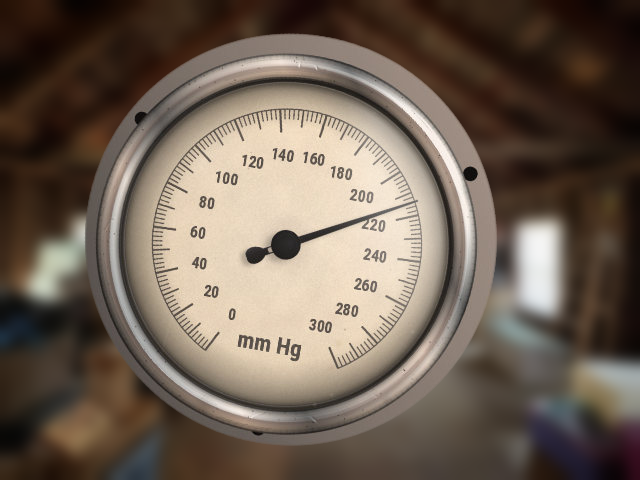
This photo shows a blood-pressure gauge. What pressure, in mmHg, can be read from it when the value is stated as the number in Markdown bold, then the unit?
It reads **214** mmHg
